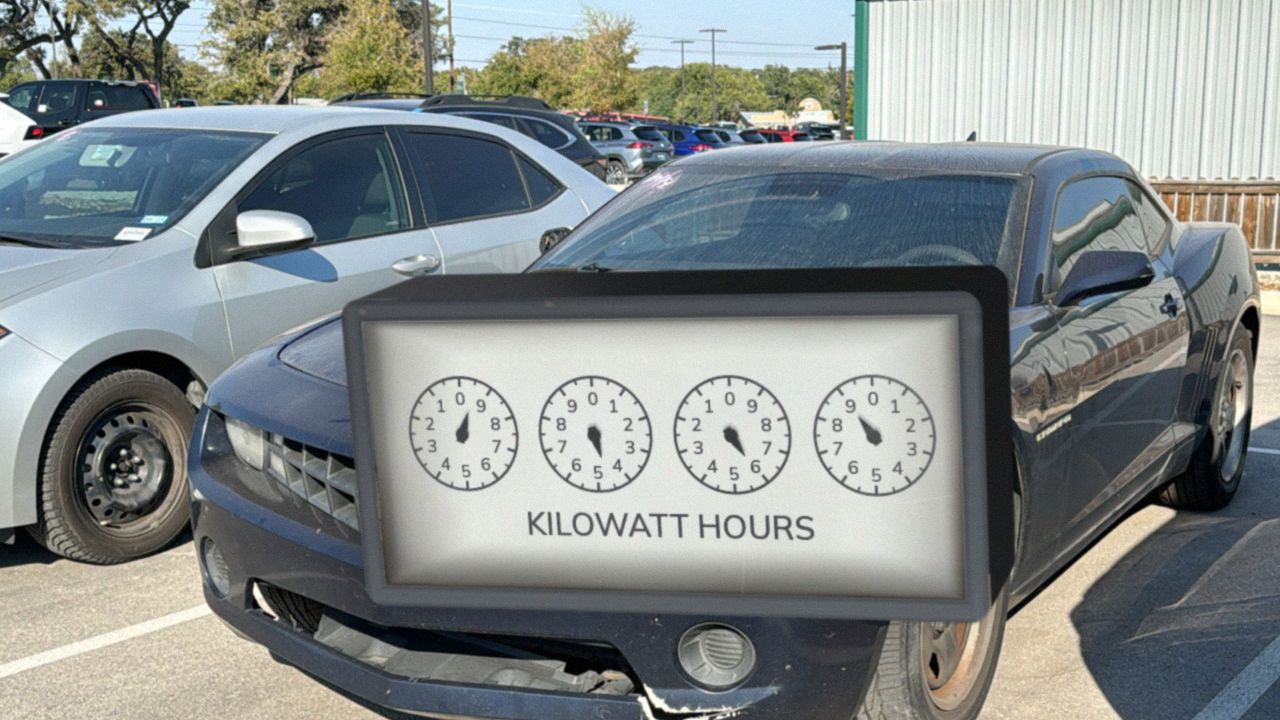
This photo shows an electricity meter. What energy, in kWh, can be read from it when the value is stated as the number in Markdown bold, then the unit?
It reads **9459** kWh
